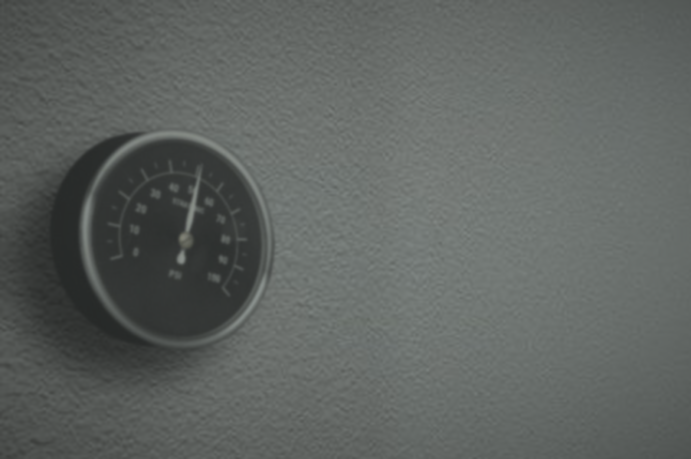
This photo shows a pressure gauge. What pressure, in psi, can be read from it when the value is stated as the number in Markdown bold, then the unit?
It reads **50** psi
